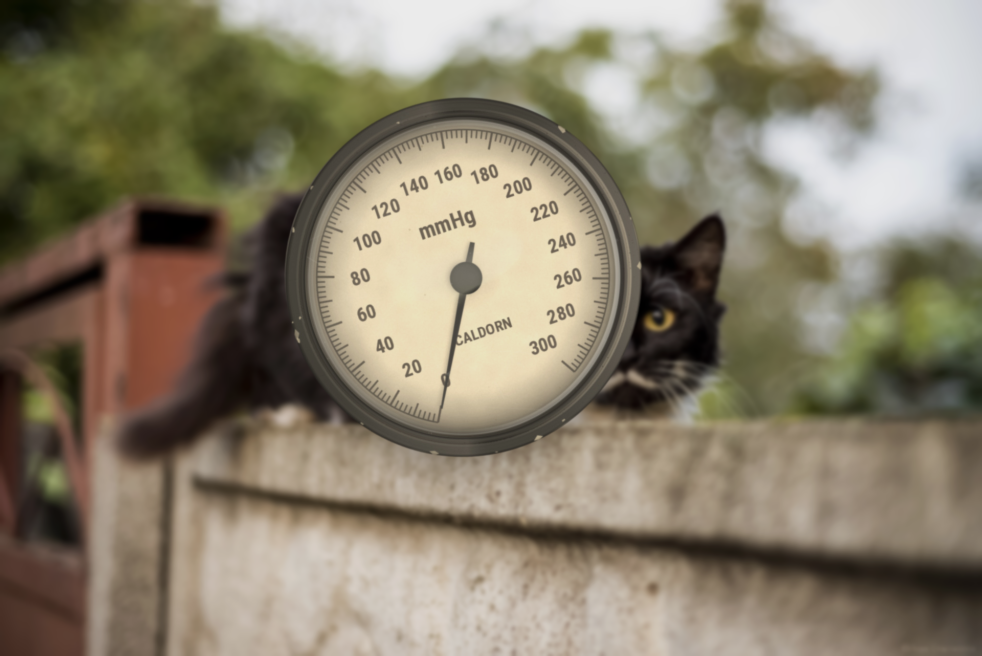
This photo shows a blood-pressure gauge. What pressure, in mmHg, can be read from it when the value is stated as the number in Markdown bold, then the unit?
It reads **0** mmHg
